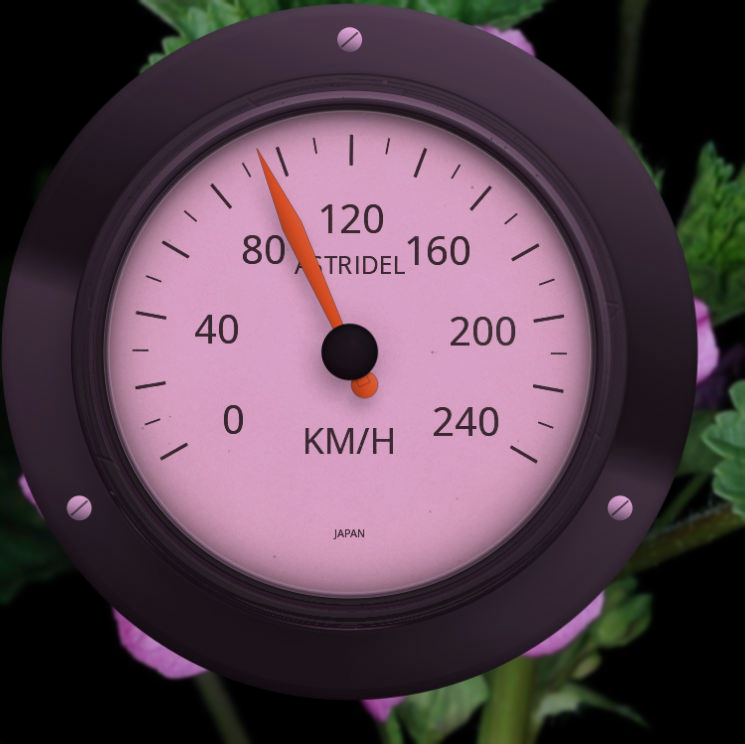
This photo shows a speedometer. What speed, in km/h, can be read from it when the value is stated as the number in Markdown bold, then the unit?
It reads **95** km/h
